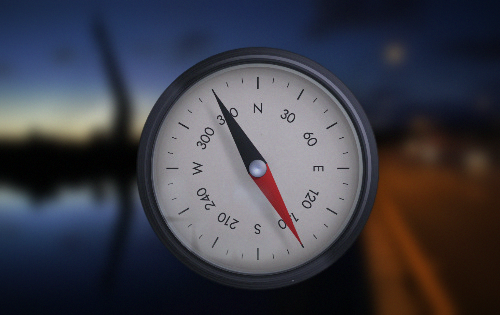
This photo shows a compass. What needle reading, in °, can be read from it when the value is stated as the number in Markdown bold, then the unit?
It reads **150** °
